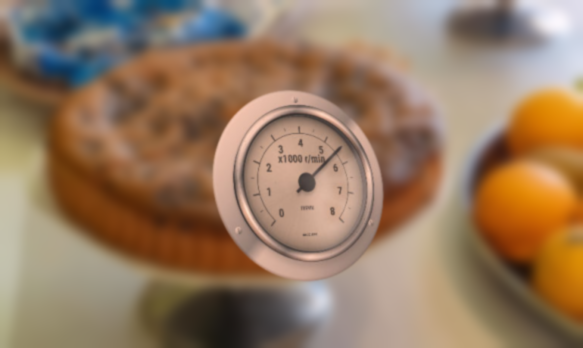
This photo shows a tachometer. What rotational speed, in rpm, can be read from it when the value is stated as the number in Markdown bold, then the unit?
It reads **5500** rpm
